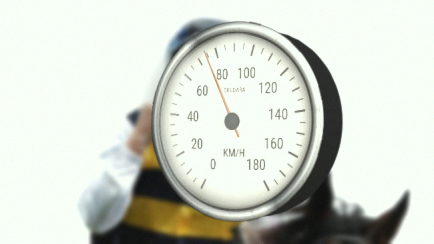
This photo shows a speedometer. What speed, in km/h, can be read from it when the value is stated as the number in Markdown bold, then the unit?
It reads **75** km/h
